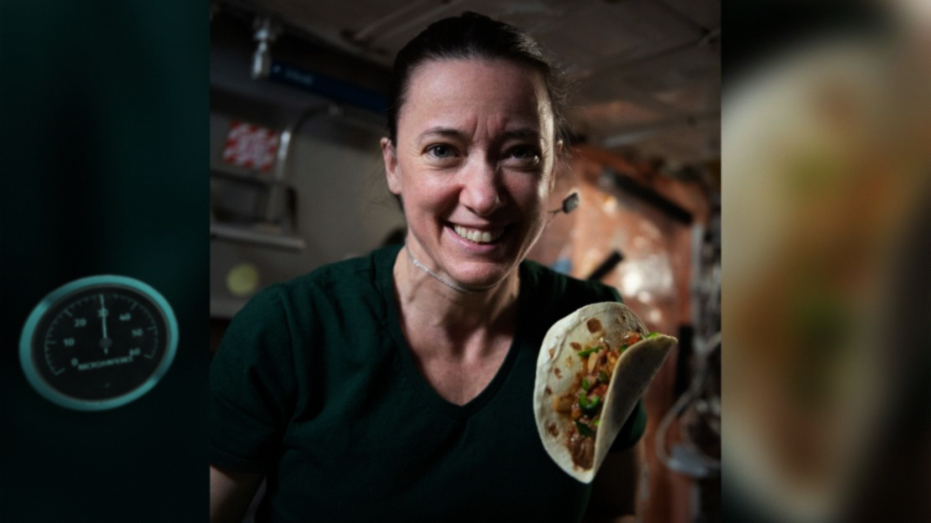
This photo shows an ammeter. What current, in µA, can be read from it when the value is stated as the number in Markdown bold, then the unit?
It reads **30** µA
